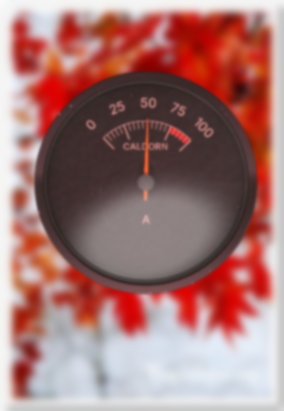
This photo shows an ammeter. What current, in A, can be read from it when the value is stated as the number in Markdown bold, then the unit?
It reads **50** A
